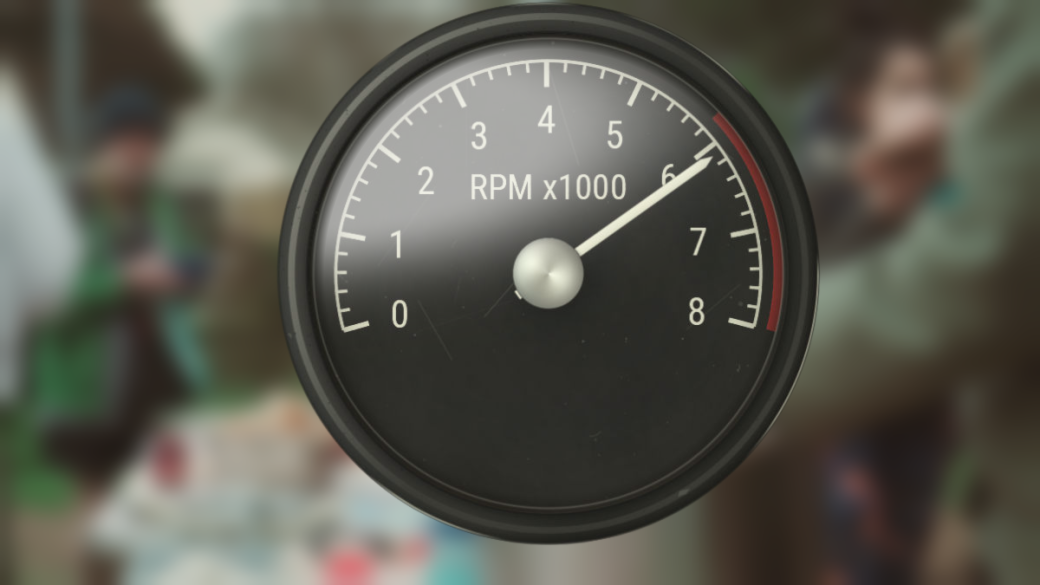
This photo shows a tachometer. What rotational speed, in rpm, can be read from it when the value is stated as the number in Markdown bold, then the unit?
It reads **6100** rpm
